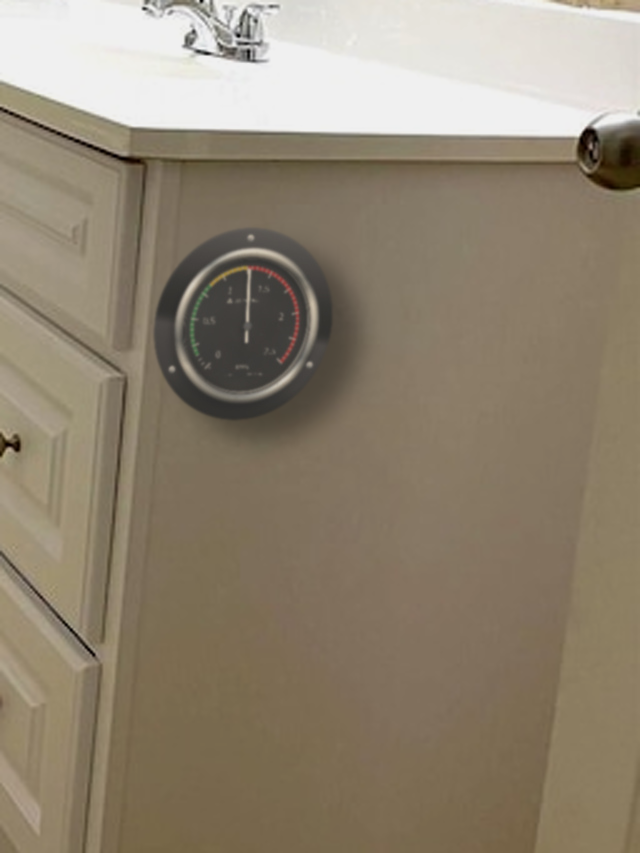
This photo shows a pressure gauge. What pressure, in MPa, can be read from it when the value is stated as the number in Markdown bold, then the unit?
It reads **1.25** MPa
